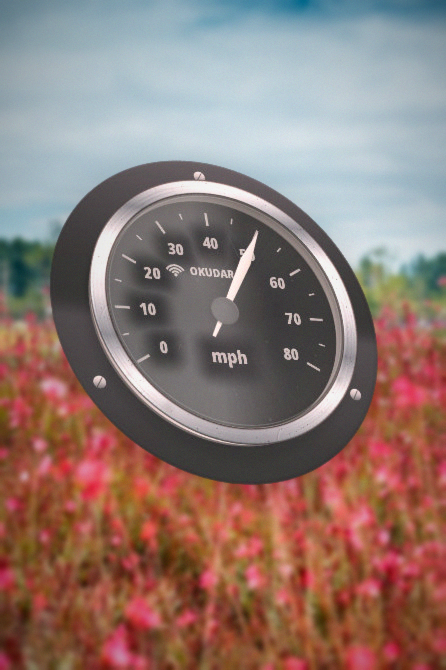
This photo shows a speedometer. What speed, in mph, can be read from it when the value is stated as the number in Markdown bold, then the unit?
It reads **50** mph
